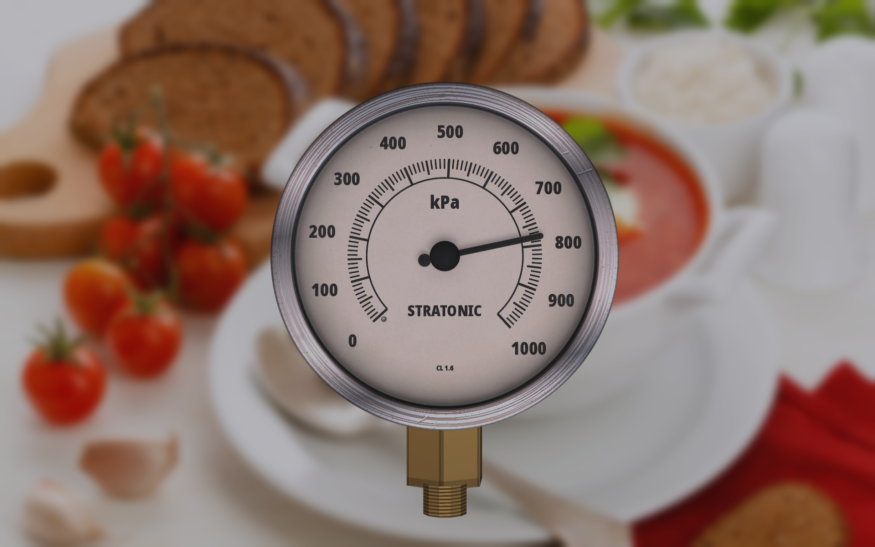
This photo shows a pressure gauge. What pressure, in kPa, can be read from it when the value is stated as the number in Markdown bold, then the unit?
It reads **780** kPa
